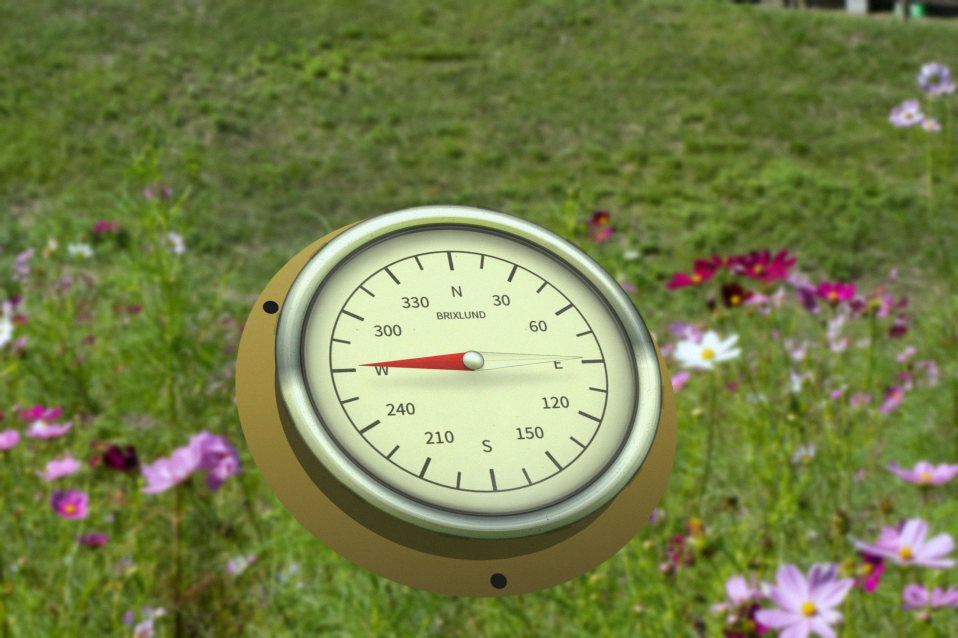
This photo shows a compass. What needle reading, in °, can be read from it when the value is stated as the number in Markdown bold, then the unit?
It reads **270** °
